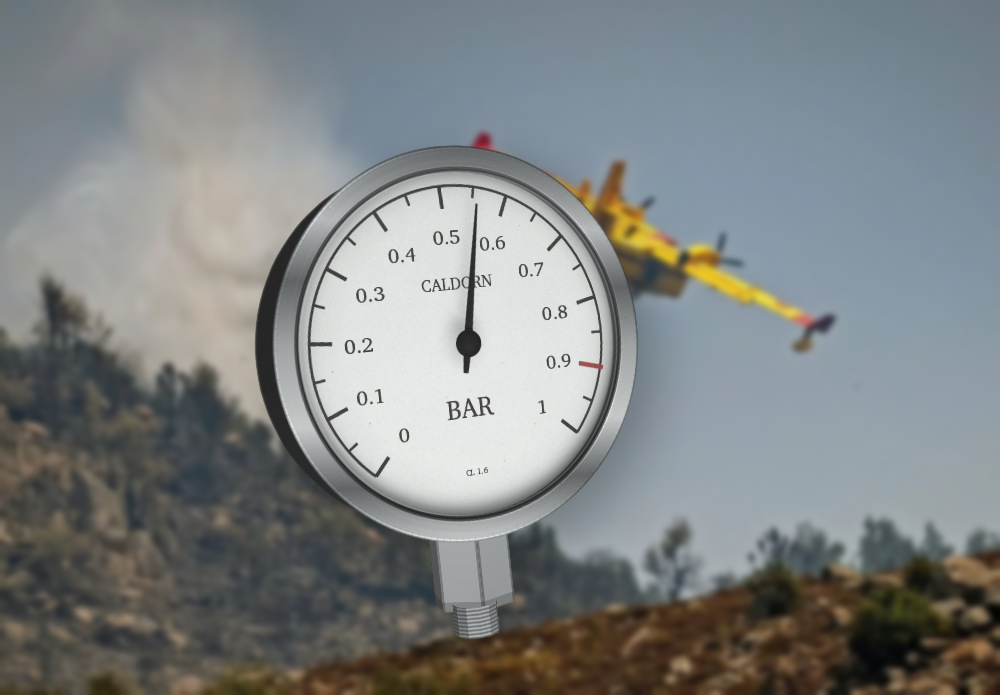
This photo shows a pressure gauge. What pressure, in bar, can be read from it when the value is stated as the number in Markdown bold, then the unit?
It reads **0.55** bar
